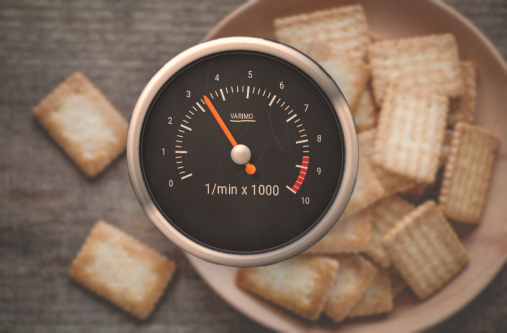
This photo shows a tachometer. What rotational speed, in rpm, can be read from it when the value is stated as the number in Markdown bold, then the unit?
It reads **3400** rpm
